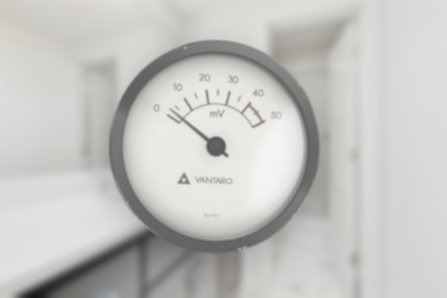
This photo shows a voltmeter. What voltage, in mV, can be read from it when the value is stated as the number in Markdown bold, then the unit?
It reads **2.5** mV
